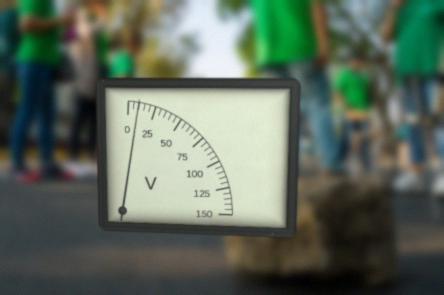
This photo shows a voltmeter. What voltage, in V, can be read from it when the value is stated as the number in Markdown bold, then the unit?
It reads **10** V
